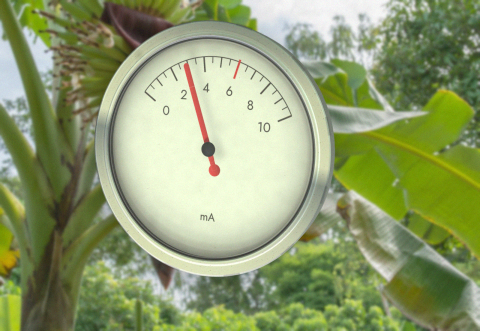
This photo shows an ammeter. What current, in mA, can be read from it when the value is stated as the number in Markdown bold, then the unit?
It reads **3** mA
